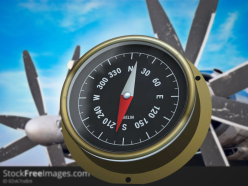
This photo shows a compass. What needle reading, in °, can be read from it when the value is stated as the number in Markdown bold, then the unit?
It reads **190** °
